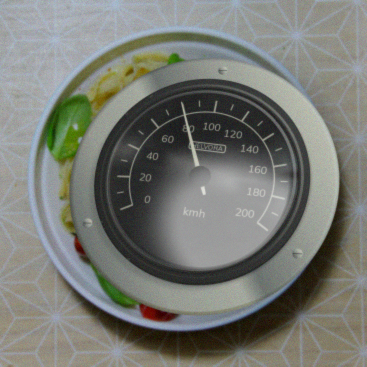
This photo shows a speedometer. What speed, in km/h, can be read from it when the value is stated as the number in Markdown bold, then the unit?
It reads **80** km/h
